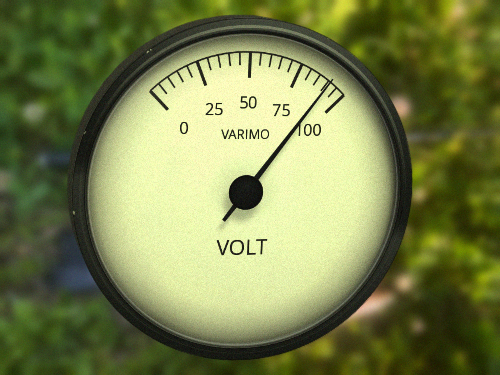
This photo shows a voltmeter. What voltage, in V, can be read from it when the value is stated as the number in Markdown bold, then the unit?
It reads **90** V
